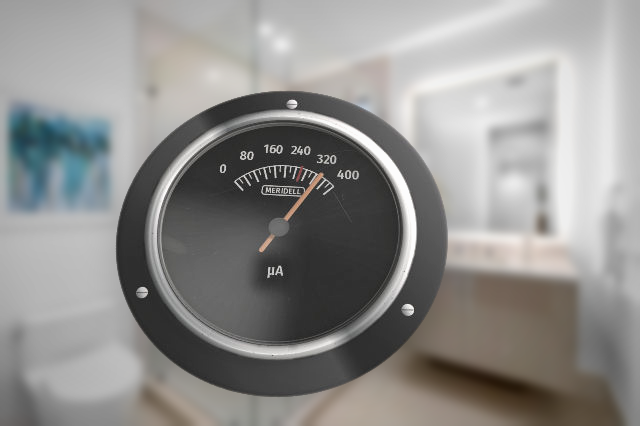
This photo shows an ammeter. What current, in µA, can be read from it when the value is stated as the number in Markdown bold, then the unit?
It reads **340** µA
